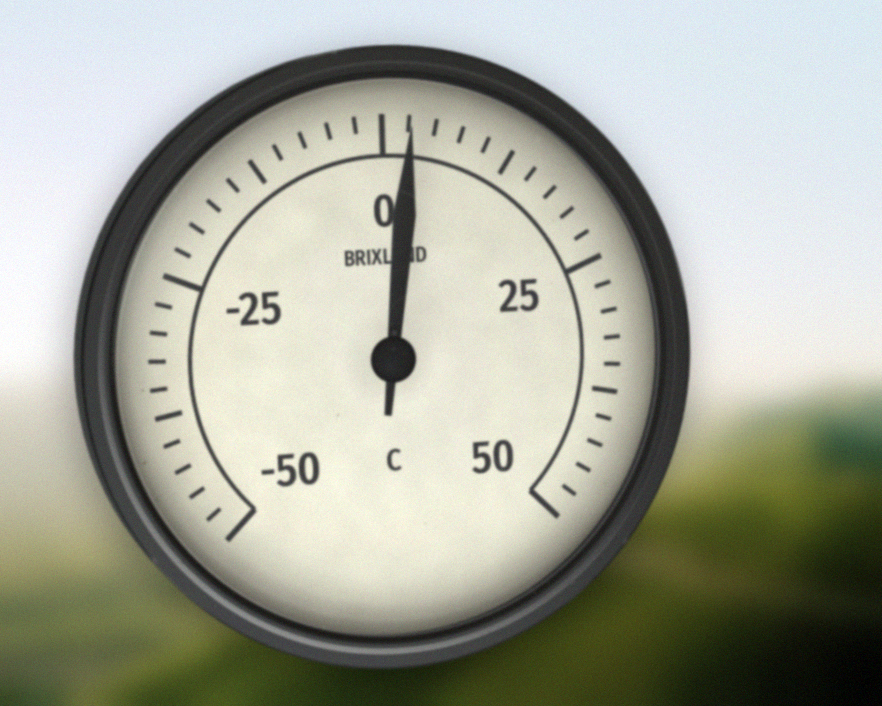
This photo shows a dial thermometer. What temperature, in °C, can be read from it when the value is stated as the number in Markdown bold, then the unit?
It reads **2.5** °C
